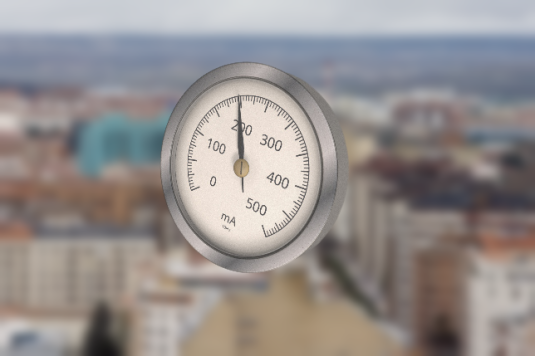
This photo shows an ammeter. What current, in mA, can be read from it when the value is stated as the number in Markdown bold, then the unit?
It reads **200** mA
